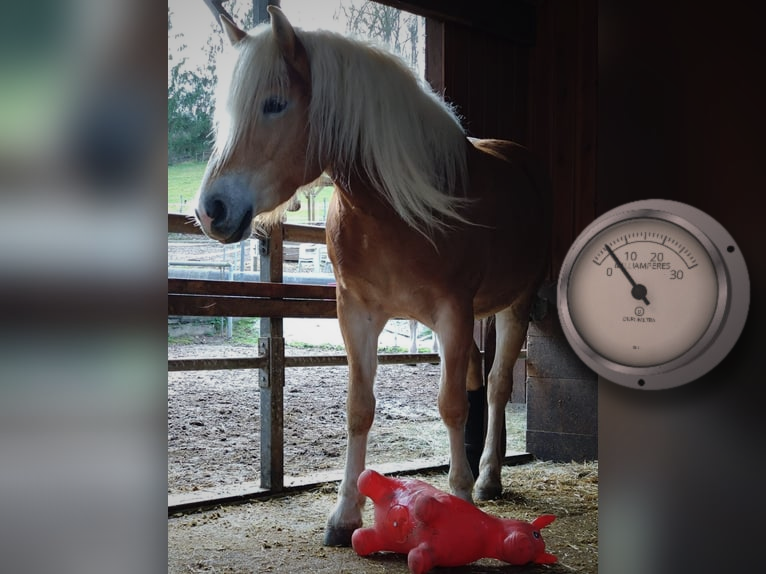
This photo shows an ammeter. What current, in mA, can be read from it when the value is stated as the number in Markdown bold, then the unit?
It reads **5** mA
